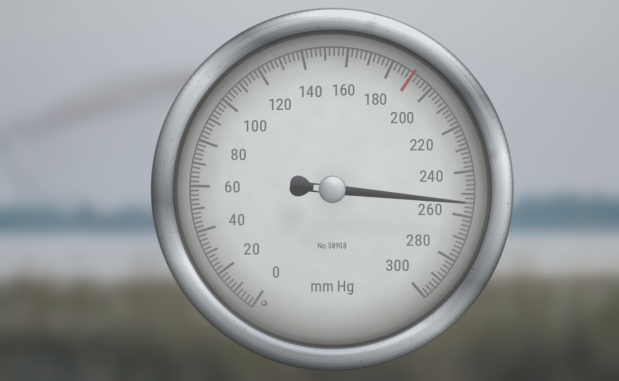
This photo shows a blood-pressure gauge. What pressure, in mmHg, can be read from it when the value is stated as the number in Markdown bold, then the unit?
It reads **254** mmHg
